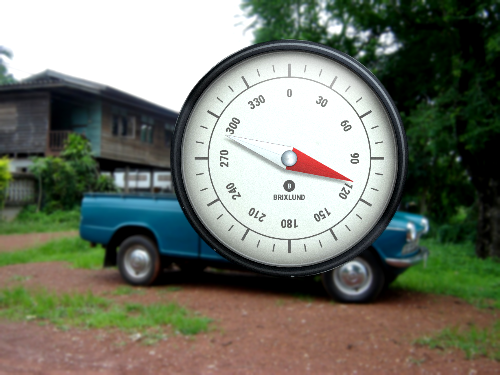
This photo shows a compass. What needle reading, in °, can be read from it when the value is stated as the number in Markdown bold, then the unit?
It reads **110** °
